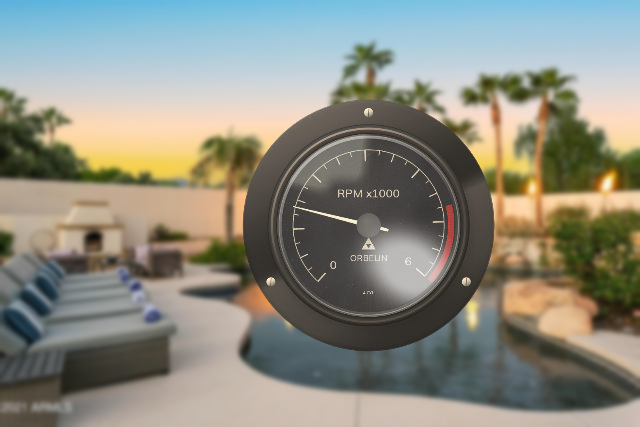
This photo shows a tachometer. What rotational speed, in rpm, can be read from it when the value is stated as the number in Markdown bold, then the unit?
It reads **1375** rpm
